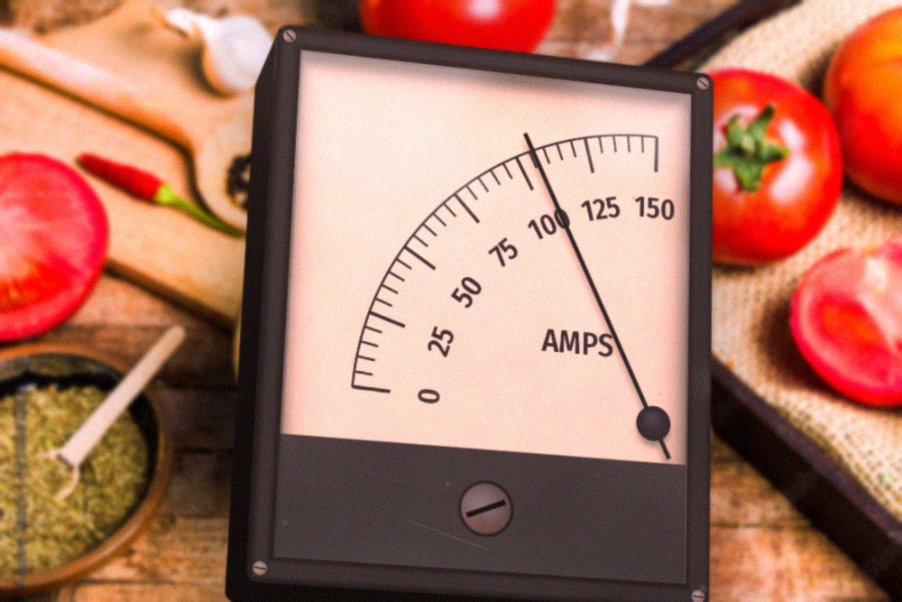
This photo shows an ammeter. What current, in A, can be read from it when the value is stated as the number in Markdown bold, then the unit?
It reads **105** A
